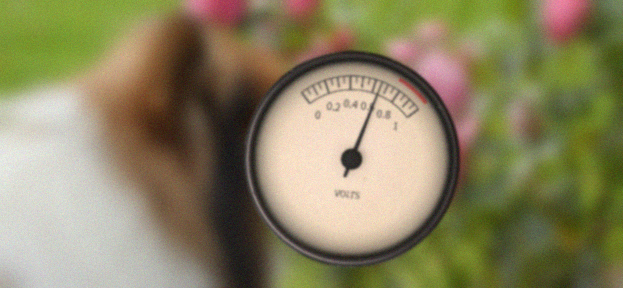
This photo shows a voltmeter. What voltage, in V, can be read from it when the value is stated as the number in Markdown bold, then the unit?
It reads **0.65** V
